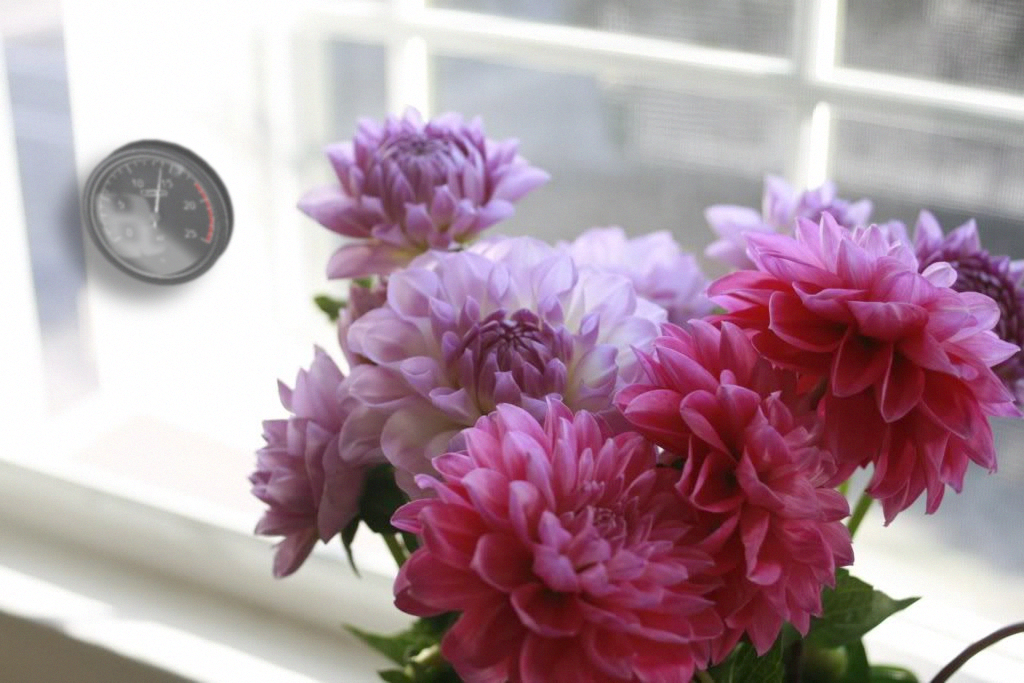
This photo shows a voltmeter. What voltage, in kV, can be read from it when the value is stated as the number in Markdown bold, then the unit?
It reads **14** kV
